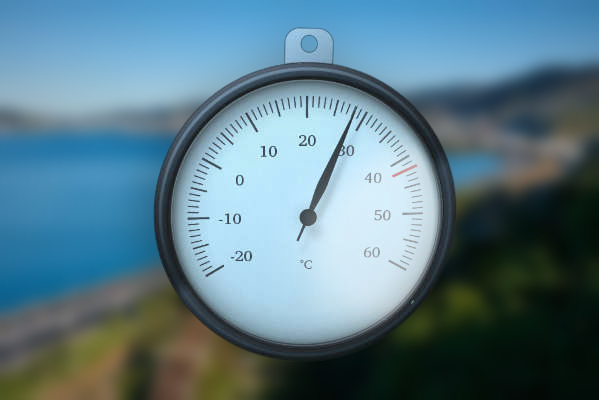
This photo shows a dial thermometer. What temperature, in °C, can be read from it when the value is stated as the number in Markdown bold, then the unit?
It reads **28** °C
